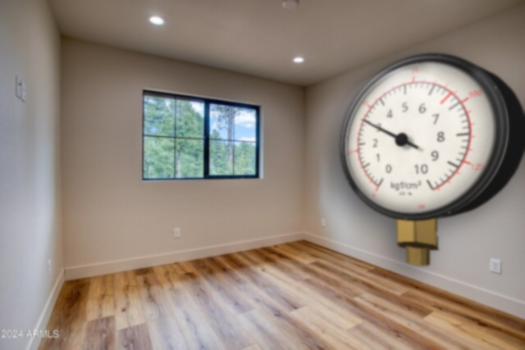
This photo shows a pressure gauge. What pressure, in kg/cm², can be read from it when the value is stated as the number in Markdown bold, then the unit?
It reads **3** kg/cm²
